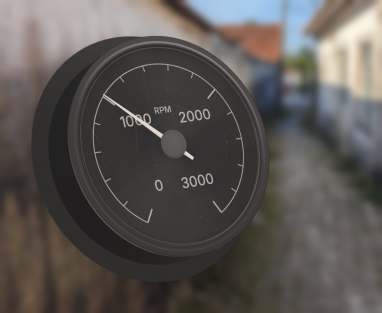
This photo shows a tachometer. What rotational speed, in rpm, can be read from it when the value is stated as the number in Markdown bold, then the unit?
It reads **1000** rpm
